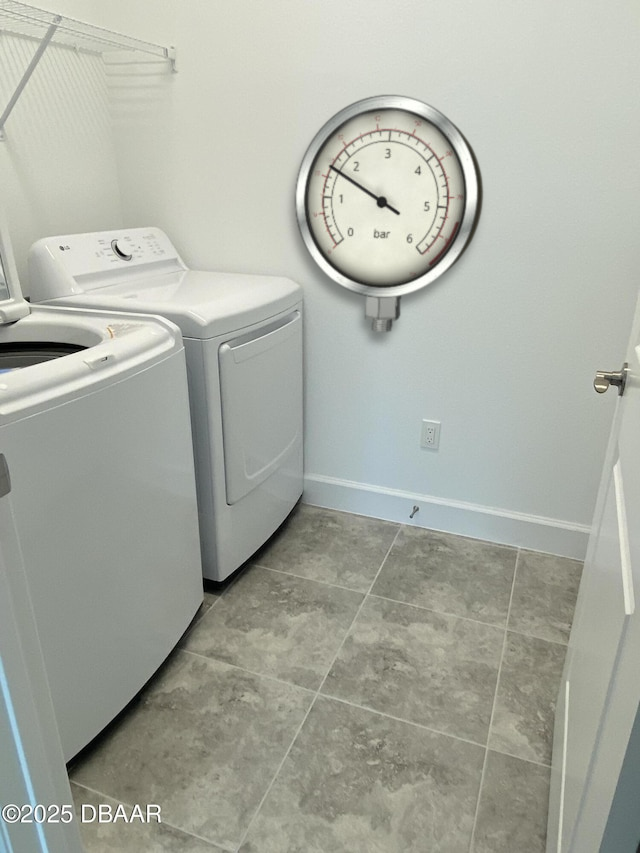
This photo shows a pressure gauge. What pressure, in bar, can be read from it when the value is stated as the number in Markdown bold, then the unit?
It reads **1.6** bar
